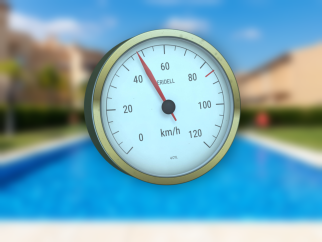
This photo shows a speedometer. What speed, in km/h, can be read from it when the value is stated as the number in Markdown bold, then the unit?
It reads **47.5** km/h
